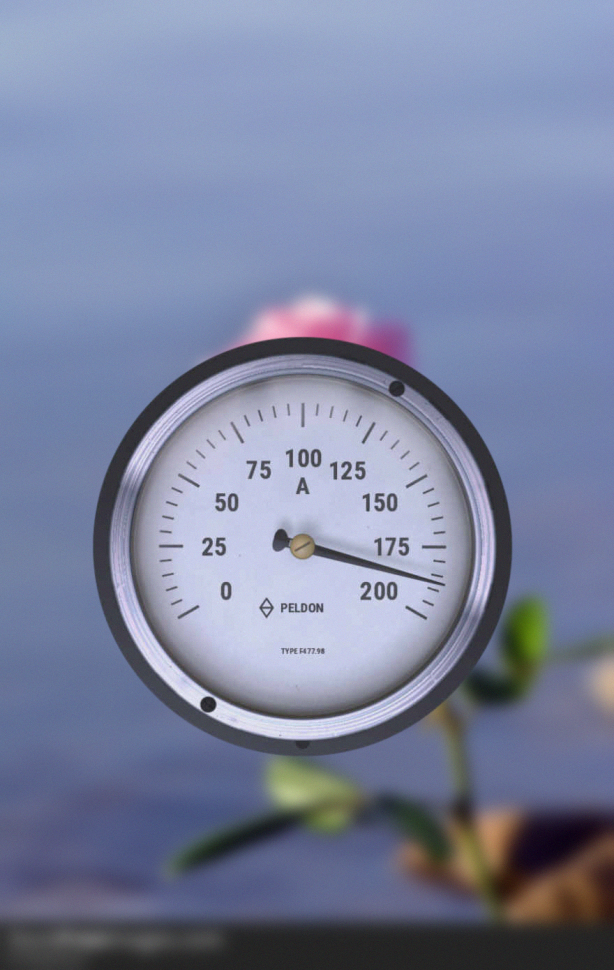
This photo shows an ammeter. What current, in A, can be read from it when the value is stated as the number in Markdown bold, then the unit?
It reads **187.5** A
